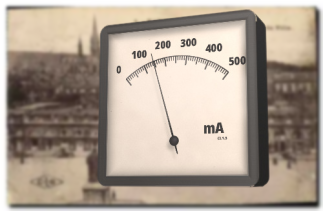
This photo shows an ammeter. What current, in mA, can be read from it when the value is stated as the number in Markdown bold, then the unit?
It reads **150** mA
